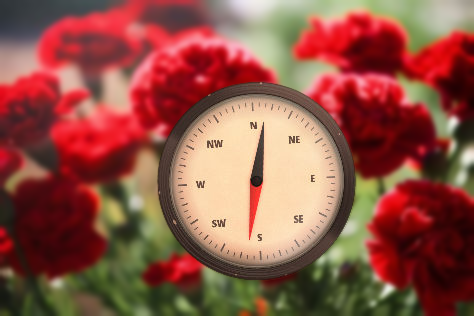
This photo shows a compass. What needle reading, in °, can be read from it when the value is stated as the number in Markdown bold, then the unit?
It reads **190** °
